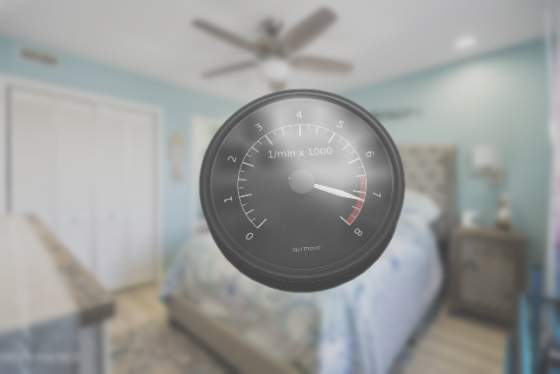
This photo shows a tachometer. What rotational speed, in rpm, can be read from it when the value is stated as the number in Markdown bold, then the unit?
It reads **7250** rpm
